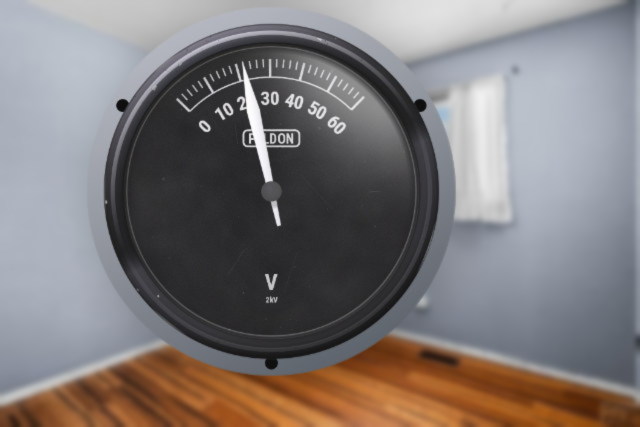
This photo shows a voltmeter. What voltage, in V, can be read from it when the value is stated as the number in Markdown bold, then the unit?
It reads **22** V
